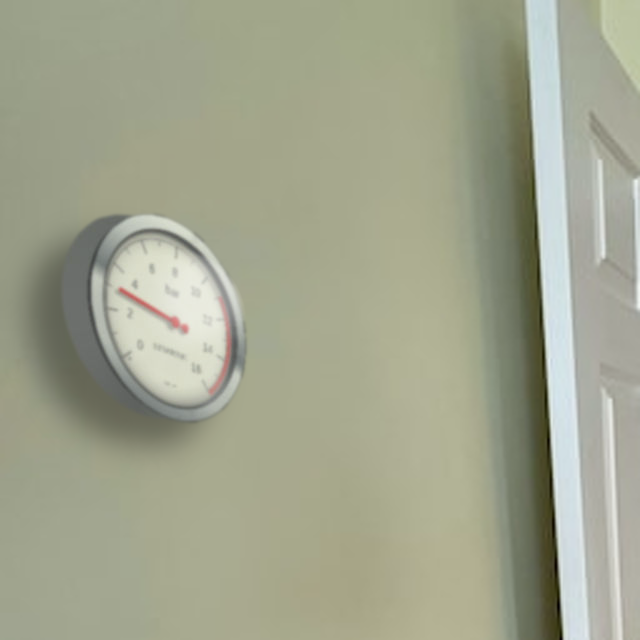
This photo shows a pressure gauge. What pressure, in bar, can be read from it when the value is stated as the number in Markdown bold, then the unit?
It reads **3** bar
